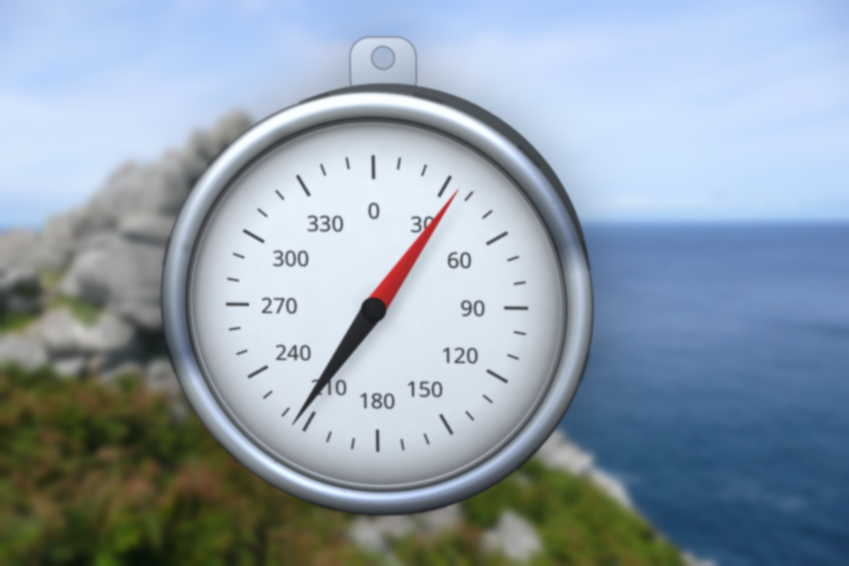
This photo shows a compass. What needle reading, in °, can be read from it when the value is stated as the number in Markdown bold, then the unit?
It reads **35** °
